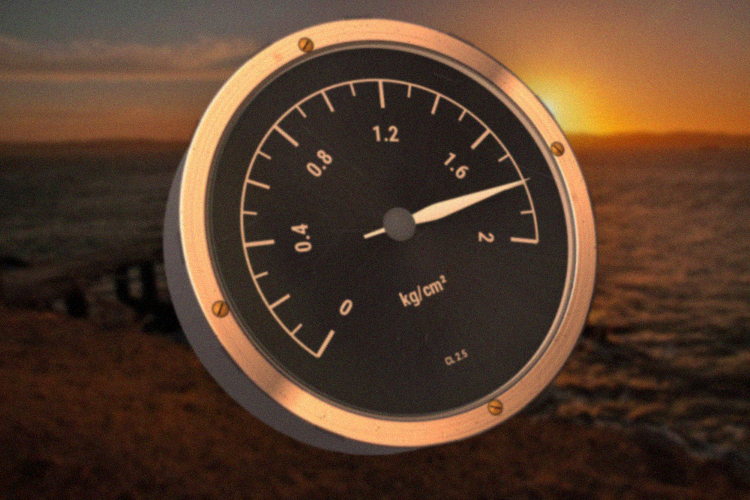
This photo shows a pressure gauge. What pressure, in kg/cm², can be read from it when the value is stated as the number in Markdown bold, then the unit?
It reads **1.8** kg/cm²
